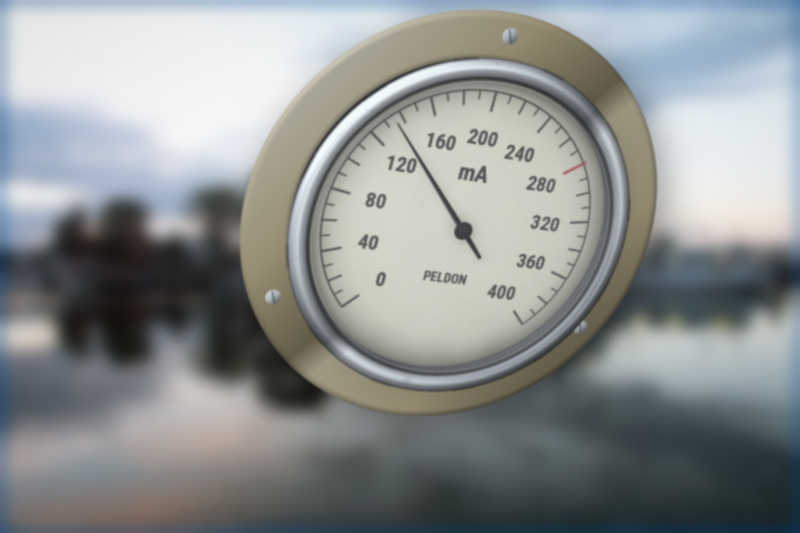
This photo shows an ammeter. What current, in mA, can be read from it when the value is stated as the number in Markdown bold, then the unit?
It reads **135** mA
